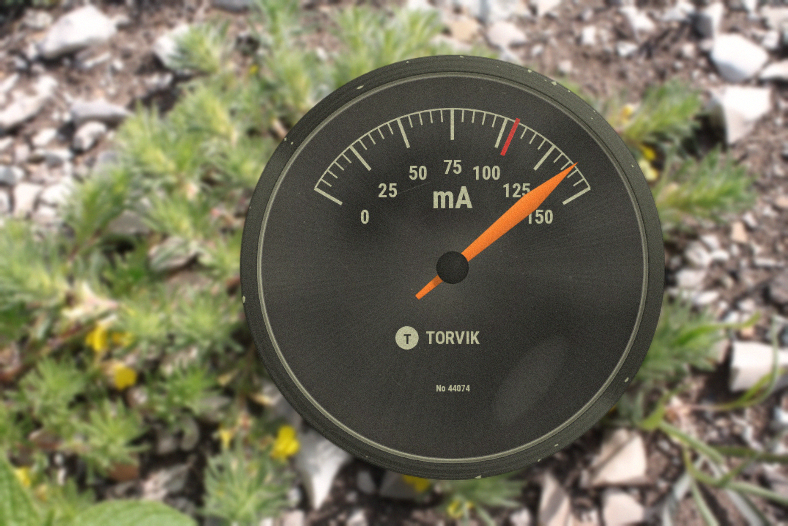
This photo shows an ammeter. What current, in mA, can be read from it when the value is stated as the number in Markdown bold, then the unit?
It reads **137.5** mA
